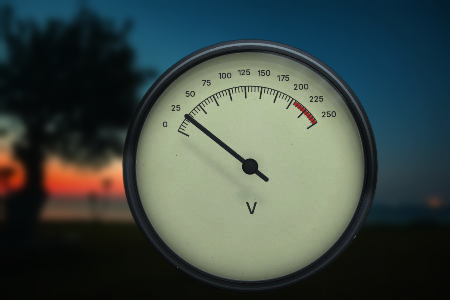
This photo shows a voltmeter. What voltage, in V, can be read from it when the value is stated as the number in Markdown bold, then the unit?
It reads **25** V
